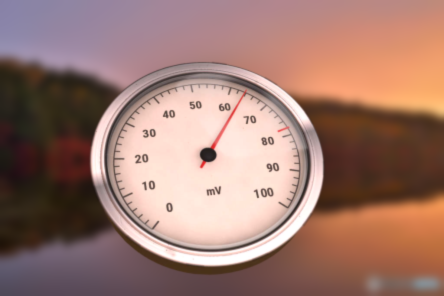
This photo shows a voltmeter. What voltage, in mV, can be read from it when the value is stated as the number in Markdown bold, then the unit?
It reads **64** mV
